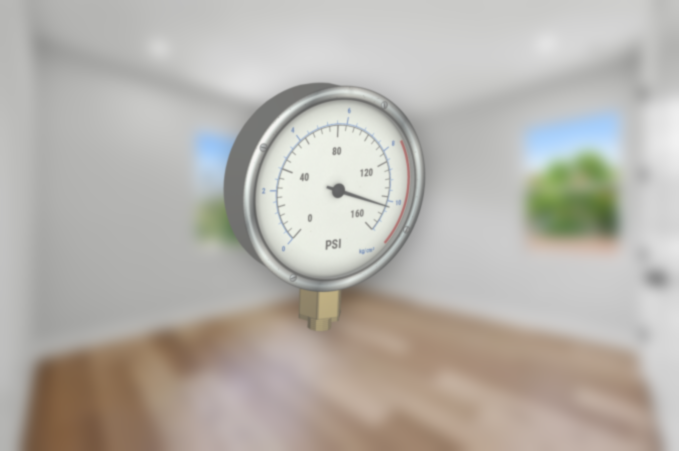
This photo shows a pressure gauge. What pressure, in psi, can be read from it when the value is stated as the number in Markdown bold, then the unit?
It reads **145** psi
